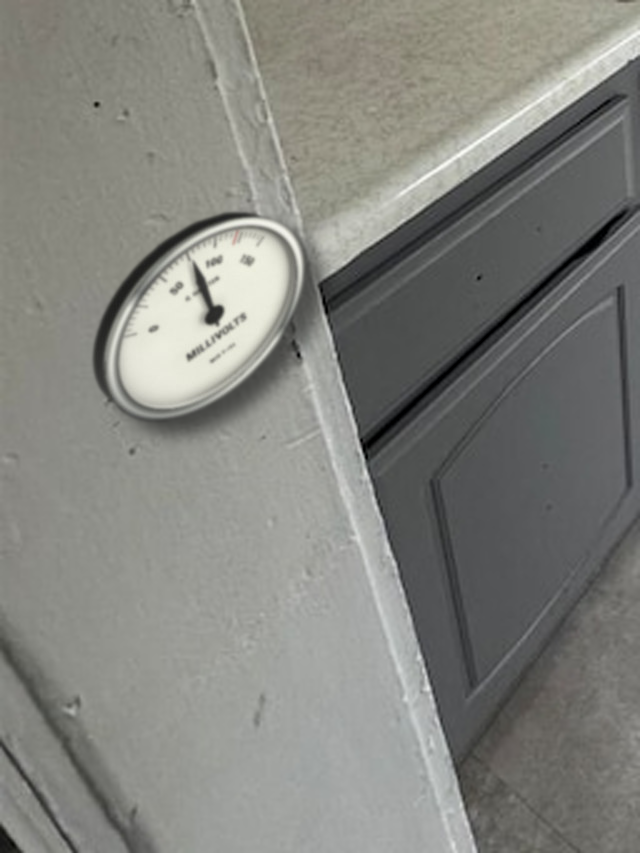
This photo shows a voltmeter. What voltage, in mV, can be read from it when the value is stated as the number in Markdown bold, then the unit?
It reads **75** mV
